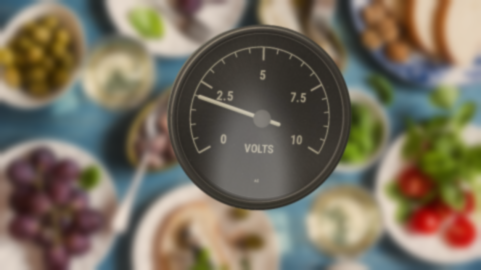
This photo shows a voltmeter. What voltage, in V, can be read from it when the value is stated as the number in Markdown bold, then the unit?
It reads **2** V
